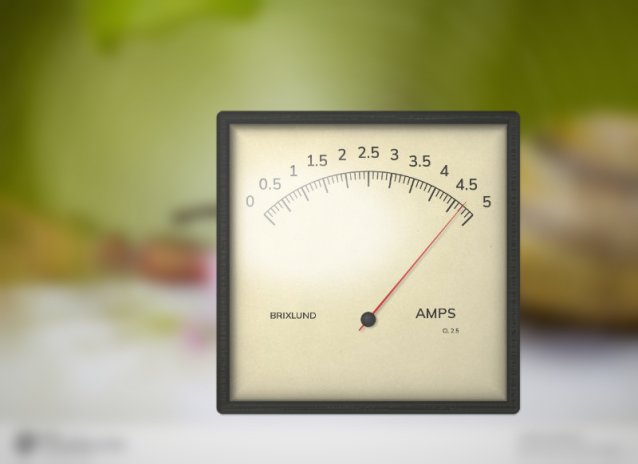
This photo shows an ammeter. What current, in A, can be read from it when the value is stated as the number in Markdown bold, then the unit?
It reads **4.7** A
